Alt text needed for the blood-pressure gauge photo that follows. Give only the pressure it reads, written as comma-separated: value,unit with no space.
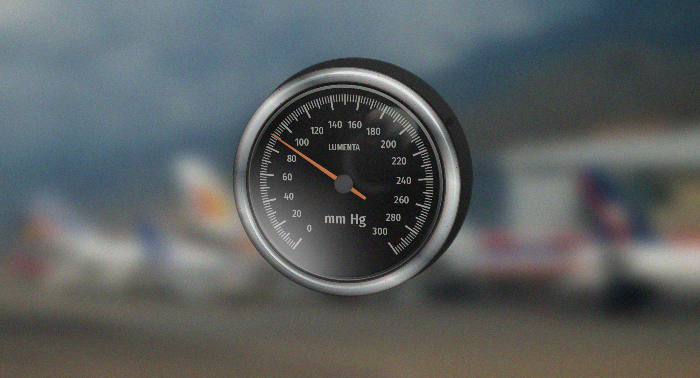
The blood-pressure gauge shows 90,mmHg
